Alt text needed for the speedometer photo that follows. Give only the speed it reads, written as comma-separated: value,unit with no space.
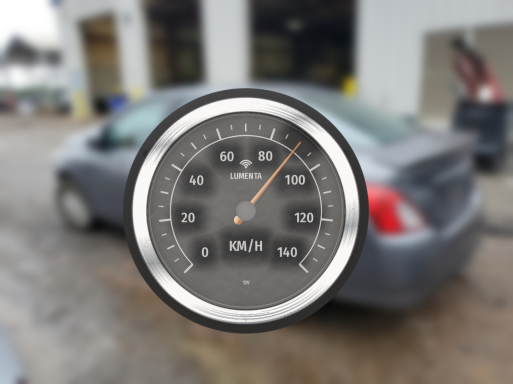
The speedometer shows 90,km/h
